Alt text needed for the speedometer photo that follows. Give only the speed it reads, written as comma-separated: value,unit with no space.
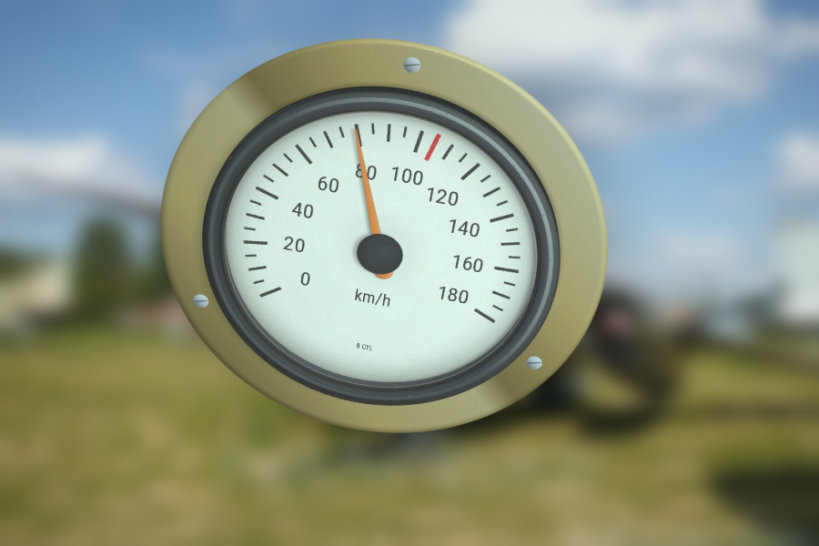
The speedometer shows 80,km/h
